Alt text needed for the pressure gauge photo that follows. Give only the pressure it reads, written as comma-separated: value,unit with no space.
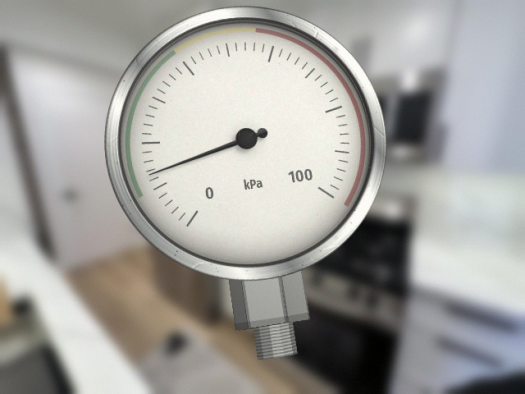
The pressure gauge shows 13,kPa
